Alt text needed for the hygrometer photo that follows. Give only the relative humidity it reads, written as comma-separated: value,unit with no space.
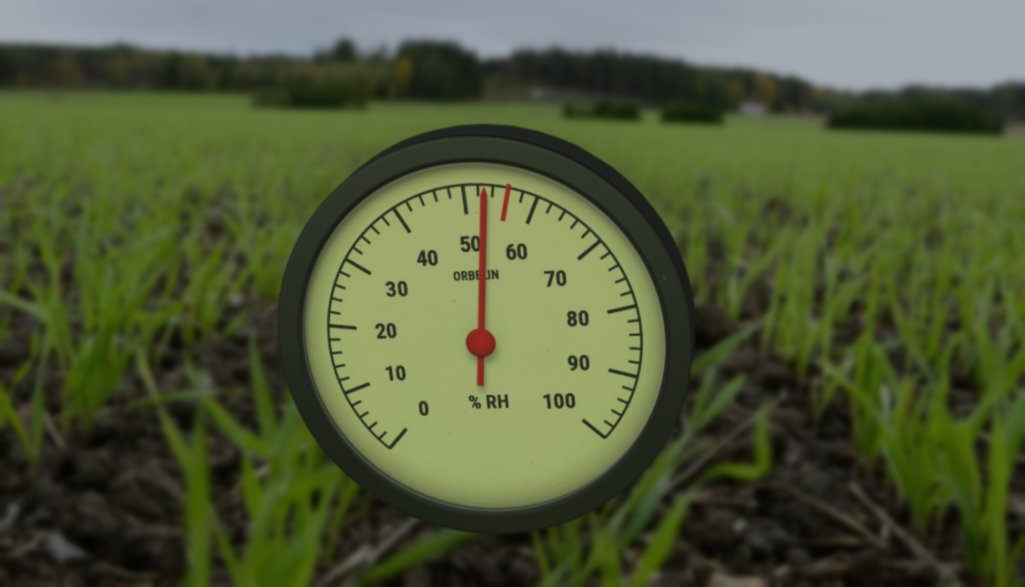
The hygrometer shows 53,%
